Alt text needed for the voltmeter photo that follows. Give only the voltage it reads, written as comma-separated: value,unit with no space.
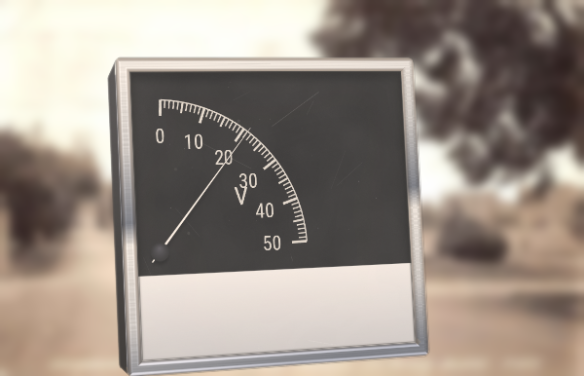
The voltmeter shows 21,V
